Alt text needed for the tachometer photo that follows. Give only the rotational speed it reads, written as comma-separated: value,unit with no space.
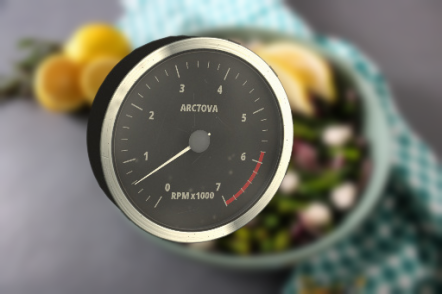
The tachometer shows 600,rpm
